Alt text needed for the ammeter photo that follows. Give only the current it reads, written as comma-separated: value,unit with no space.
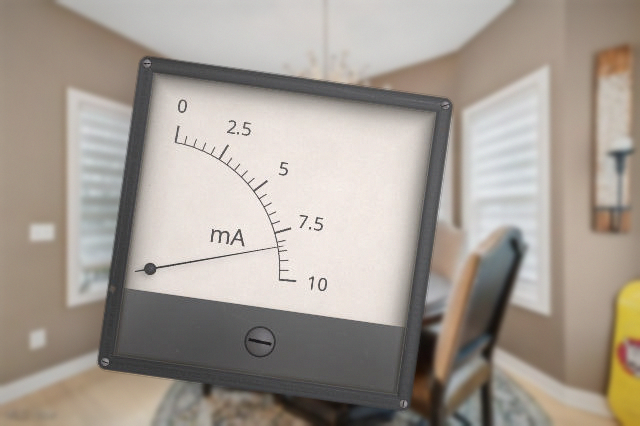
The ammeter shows 8.25,mA
